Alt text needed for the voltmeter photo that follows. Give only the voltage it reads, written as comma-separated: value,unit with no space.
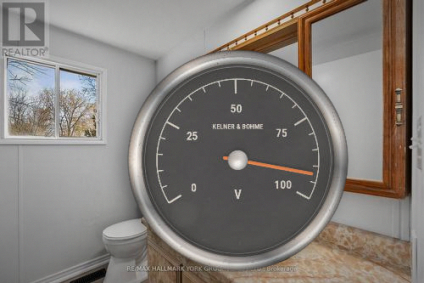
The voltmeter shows 92.5,V
